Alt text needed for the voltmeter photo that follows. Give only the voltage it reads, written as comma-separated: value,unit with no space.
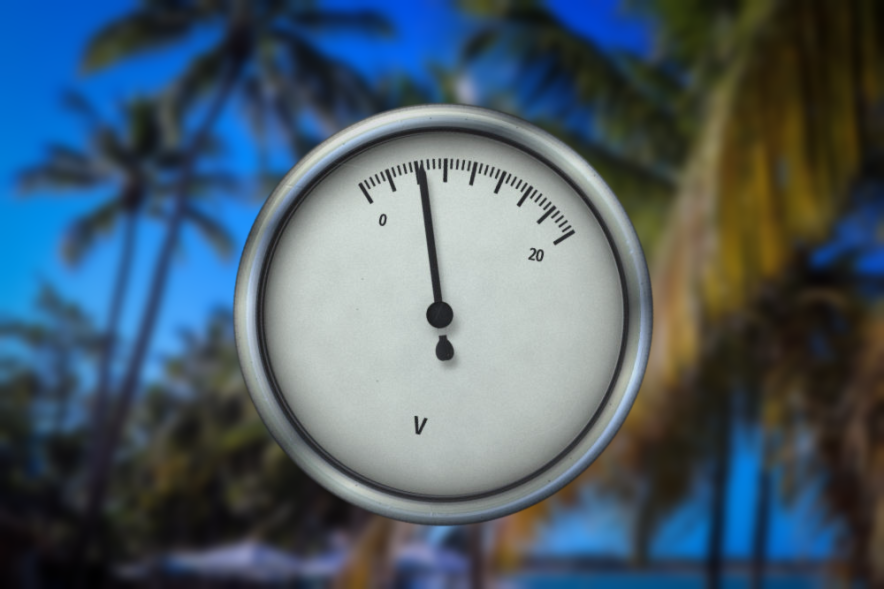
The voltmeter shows 5.5,V
